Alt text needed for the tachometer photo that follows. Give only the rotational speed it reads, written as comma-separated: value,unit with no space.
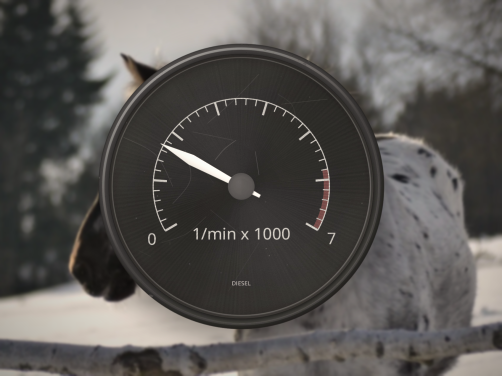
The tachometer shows 1700,rpm
